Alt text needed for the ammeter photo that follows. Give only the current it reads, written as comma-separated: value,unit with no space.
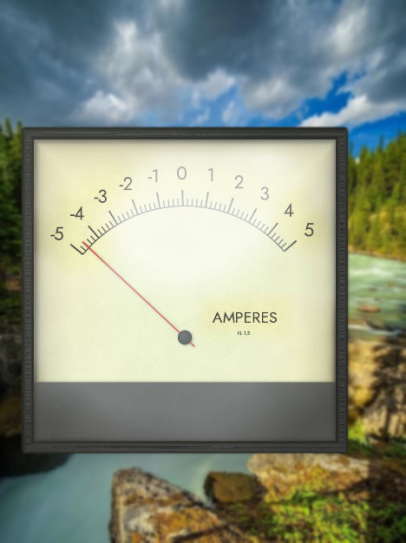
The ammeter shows -4.6,A
